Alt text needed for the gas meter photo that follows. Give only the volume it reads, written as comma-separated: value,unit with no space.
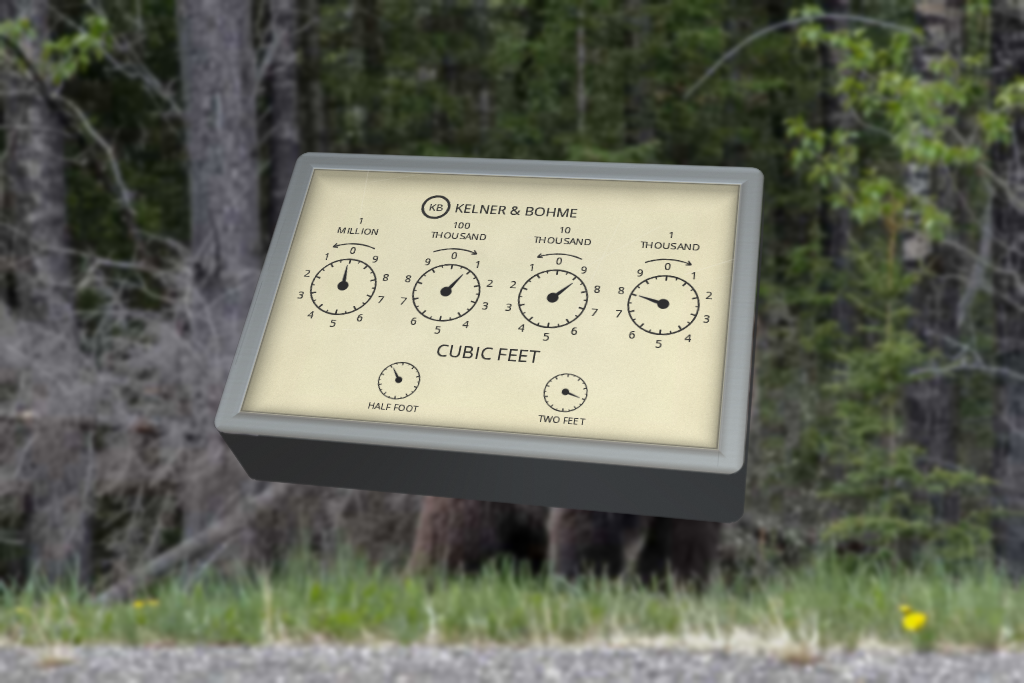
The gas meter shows 8800,ft³
